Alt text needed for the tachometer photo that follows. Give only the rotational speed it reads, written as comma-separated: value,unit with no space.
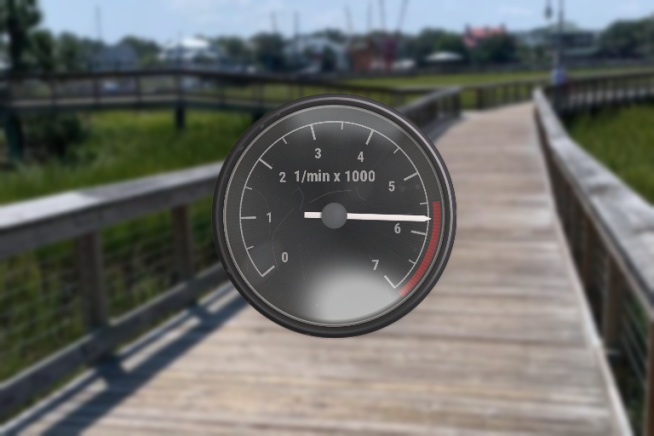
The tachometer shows 5750,rpm
